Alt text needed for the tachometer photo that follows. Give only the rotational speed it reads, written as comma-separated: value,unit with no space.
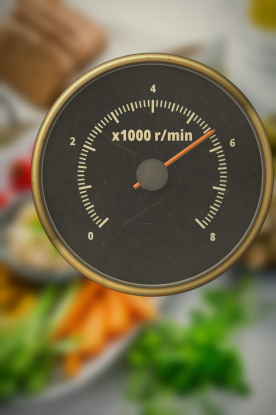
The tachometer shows 5600,rpm
